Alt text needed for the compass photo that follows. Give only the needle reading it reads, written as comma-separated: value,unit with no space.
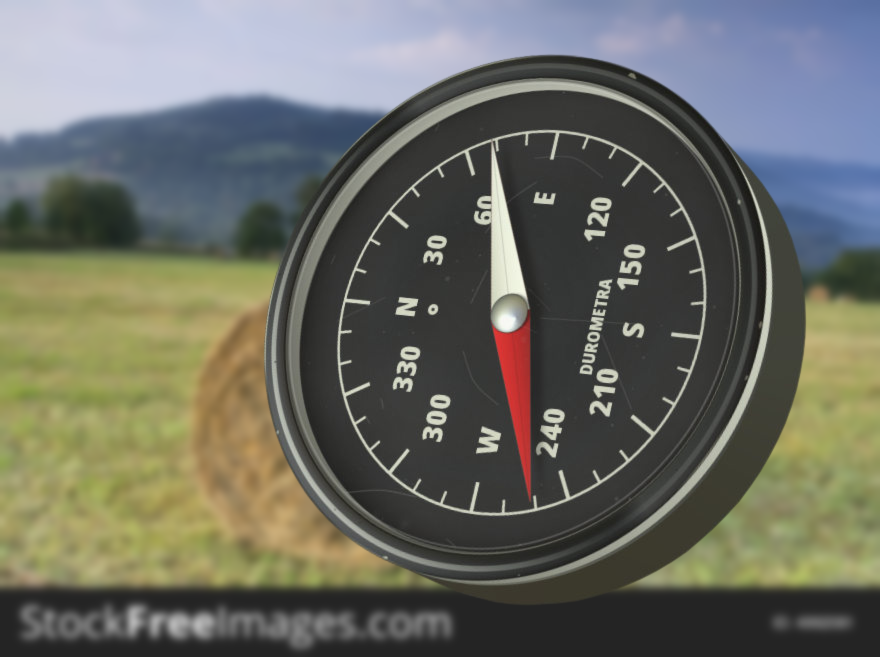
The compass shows 250,°
